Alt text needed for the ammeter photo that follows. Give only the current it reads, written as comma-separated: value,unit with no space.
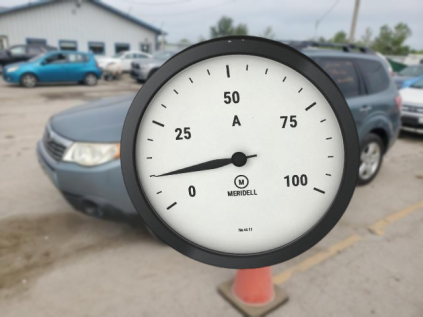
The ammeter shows 10,A
